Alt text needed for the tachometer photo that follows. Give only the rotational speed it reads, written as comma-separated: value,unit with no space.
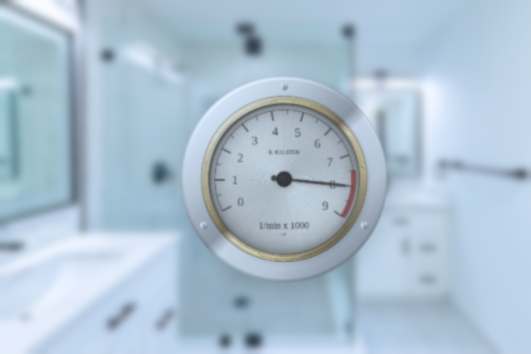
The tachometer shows 8000,rpm
